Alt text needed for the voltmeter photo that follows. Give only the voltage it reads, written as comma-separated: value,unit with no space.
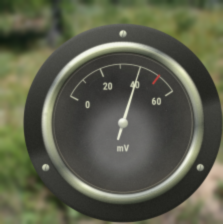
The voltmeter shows 40,mV
